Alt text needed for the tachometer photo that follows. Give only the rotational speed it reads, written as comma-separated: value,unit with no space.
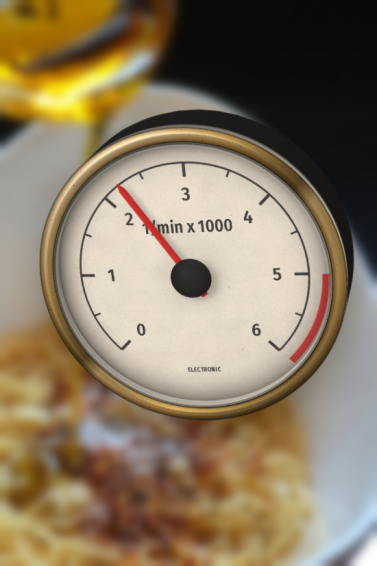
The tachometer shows 2250,rpm
